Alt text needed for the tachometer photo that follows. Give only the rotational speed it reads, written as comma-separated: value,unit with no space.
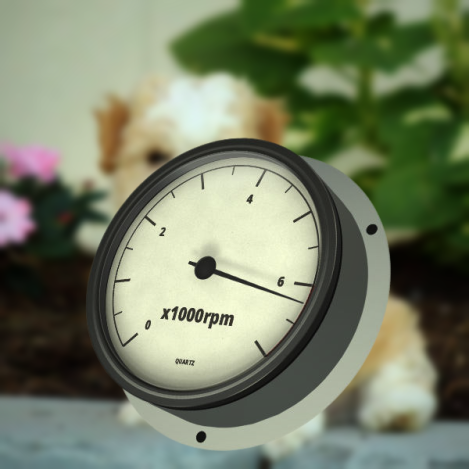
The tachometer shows 6250,rpm
